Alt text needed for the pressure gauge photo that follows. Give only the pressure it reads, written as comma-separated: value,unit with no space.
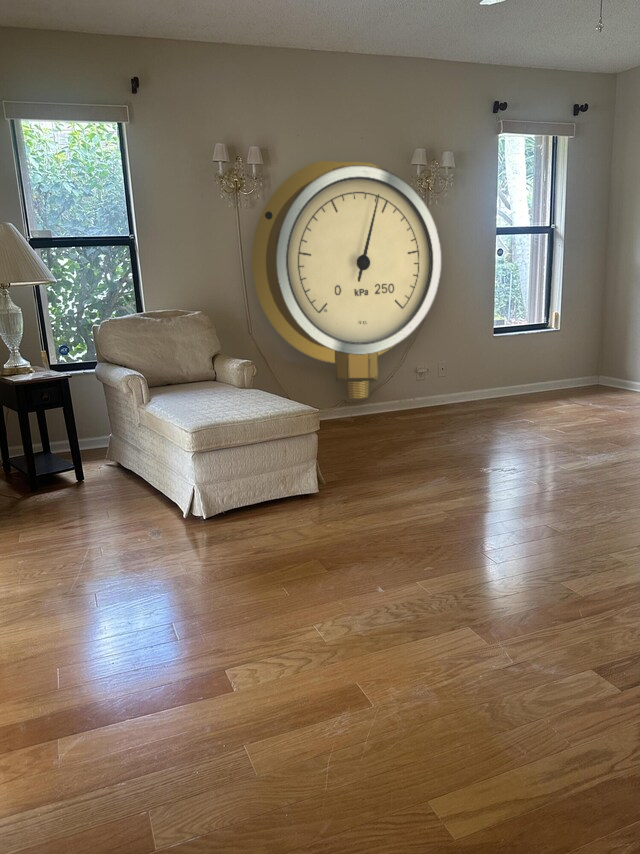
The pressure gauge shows 140,kPa
